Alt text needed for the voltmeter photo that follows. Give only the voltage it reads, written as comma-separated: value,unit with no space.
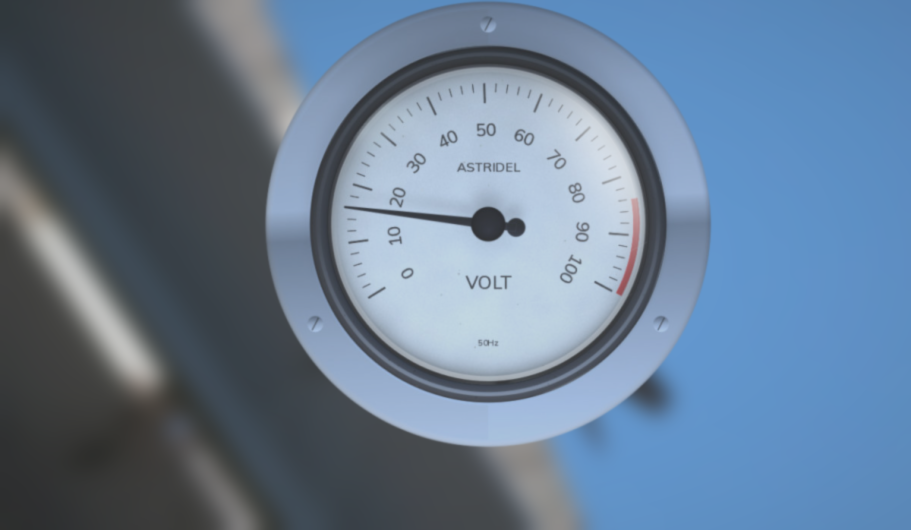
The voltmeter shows 16,V
